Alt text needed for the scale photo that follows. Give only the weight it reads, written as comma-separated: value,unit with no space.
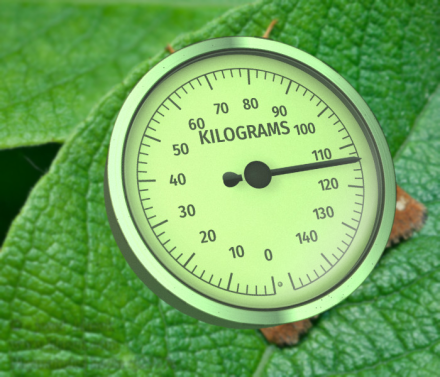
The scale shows 114,kg
